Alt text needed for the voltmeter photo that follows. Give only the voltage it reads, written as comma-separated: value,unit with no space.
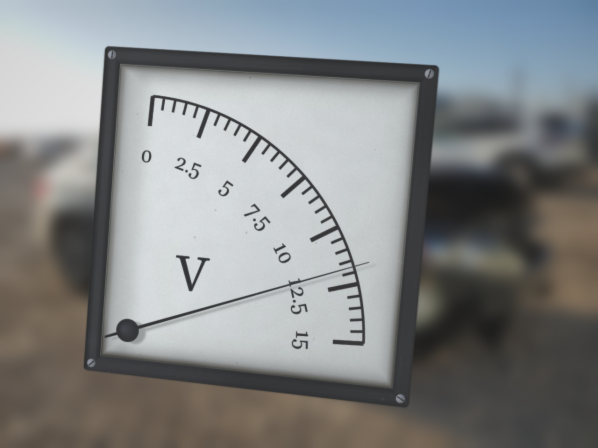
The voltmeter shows 11.75,V
